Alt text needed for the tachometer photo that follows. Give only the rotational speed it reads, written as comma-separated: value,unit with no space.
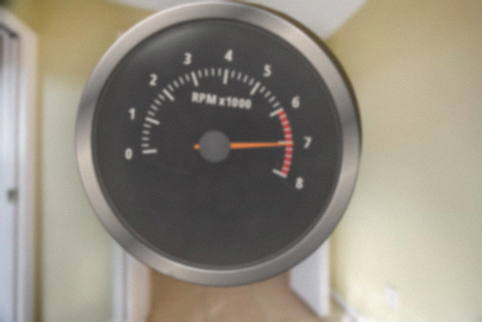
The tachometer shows 7000,rpm
